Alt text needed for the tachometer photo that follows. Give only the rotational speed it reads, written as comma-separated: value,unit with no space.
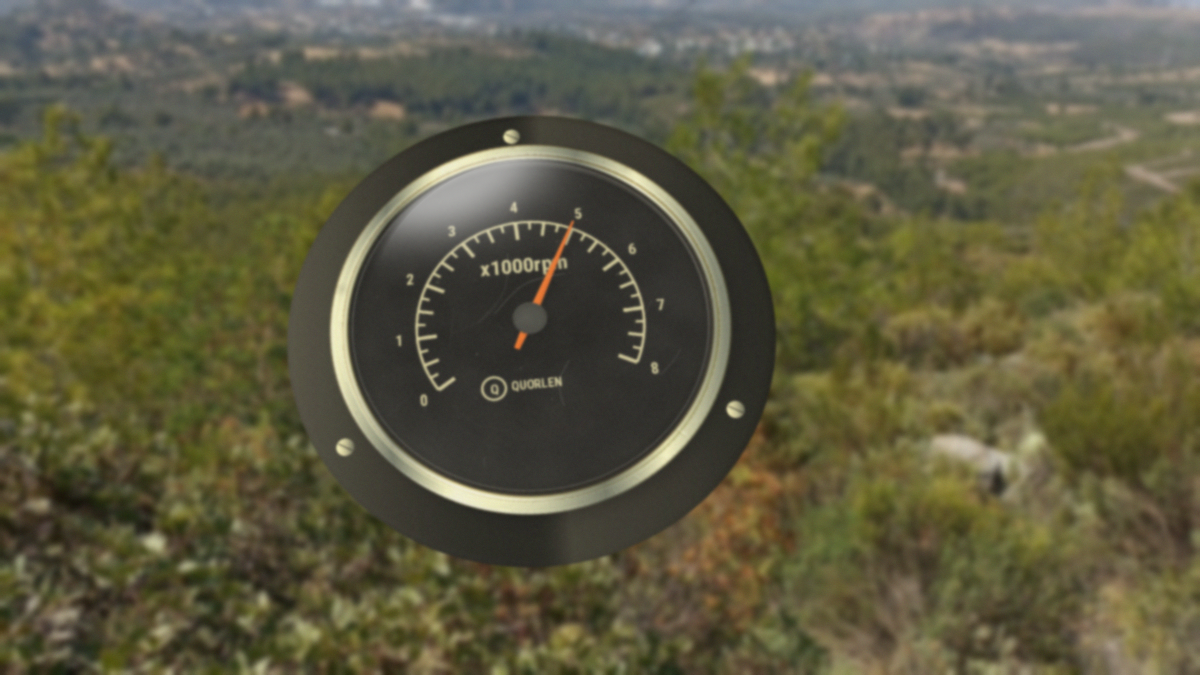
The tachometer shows 5000,rpm
